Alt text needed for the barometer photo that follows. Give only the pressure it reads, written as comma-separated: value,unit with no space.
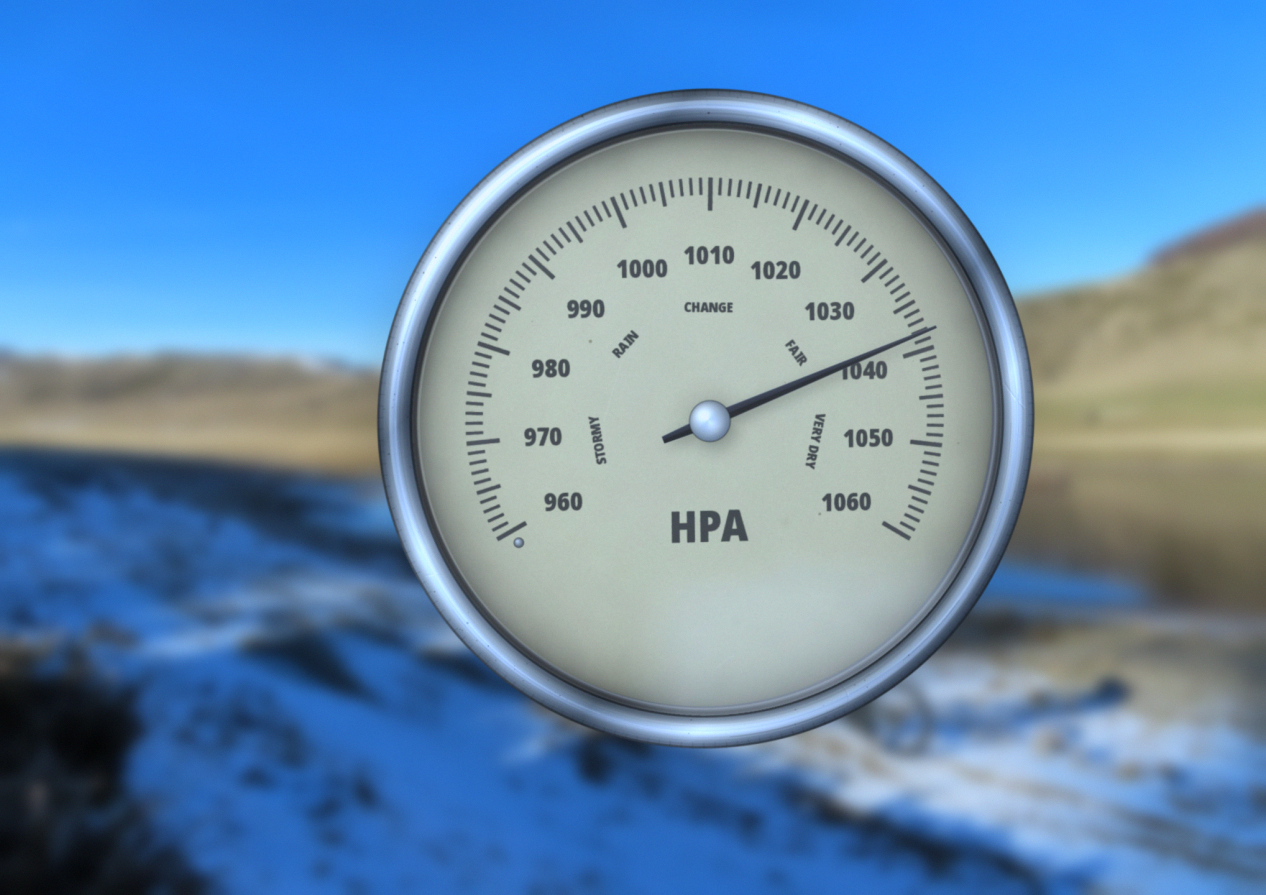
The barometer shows 1038,hPa
